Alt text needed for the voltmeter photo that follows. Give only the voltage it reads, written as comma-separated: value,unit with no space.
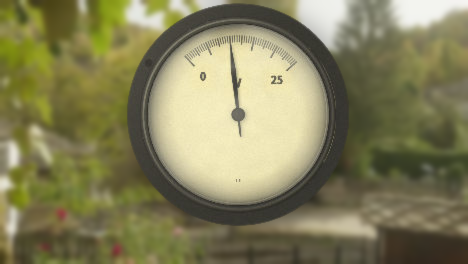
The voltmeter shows 10,V
